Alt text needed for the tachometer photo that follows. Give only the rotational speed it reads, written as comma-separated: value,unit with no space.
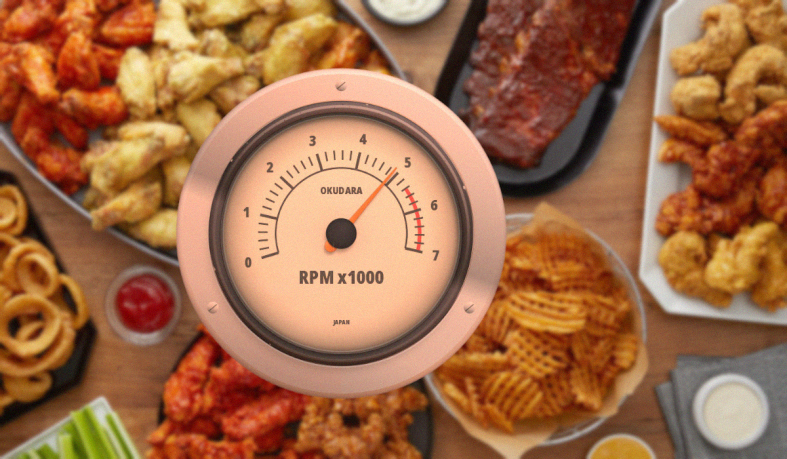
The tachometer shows 4900,rpm
